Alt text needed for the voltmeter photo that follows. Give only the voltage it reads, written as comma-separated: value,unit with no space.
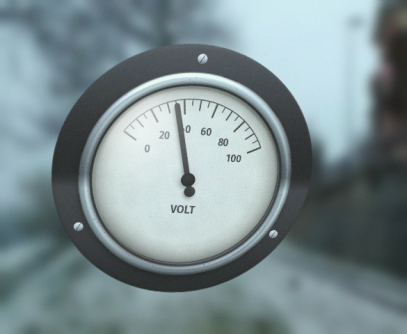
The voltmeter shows 35,V
